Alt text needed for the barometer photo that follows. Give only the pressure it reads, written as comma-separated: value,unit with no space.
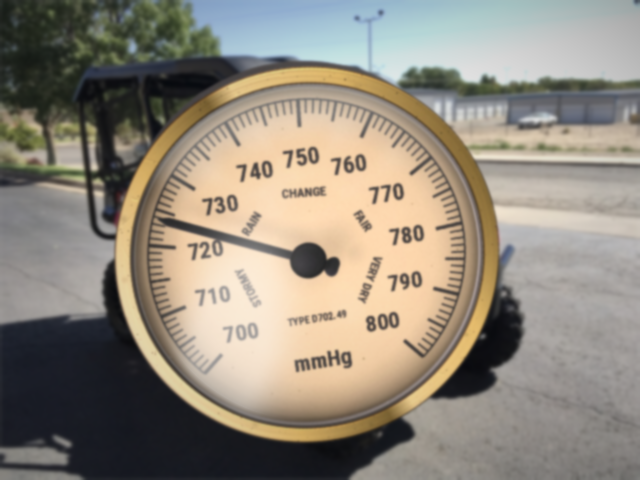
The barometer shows 724,mmHg
